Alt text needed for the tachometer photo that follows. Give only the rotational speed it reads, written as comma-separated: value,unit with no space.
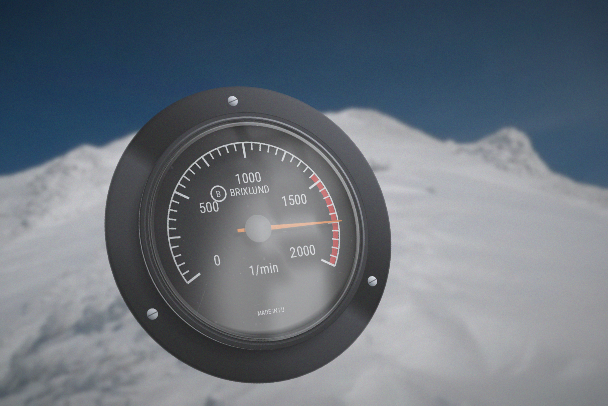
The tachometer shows 1750,rpm
